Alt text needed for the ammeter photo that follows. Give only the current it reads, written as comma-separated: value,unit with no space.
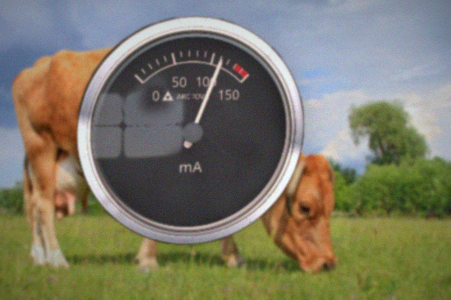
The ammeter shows 110,mA
